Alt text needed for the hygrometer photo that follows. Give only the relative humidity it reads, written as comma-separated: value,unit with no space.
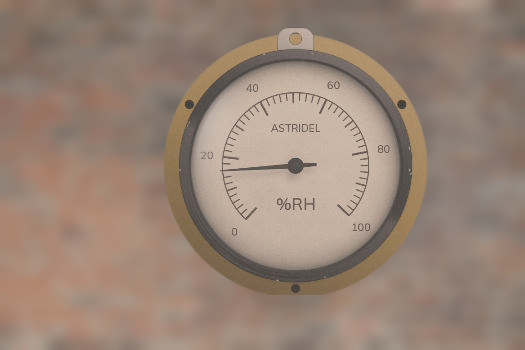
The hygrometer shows 16,%
